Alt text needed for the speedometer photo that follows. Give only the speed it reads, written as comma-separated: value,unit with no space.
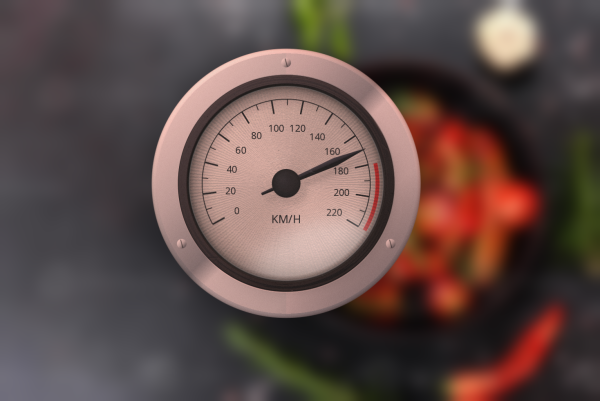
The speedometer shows 170,km/h
